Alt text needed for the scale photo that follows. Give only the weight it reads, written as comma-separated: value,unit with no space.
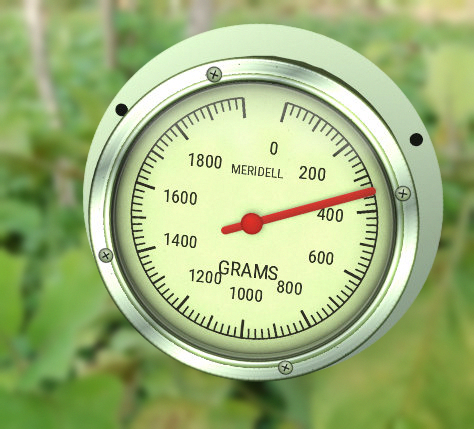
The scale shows 340,g
